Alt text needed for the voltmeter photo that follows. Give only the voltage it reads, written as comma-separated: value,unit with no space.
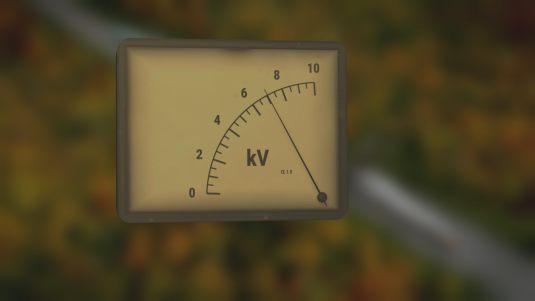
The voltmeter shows 7,kV
